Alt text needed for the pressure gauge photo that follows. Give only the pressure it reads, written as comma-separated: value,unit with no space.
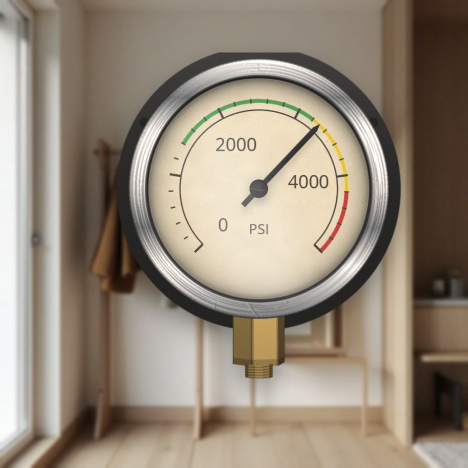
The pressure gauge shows 3300,psi
